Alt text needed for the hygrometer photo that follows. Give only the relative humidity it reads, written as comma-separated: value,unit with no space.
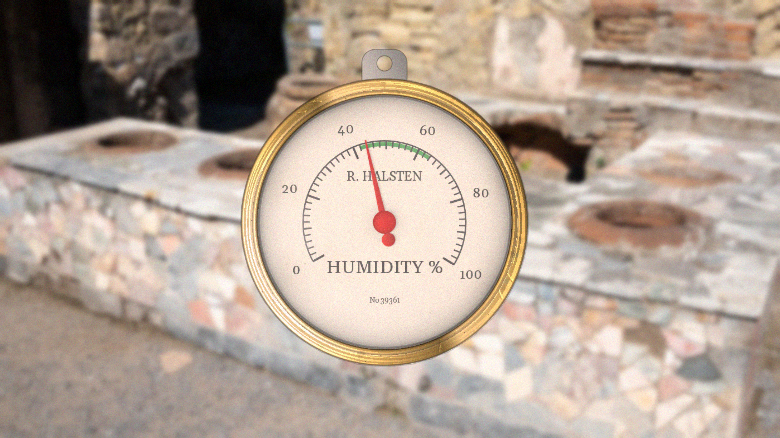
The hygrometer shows 44,%
